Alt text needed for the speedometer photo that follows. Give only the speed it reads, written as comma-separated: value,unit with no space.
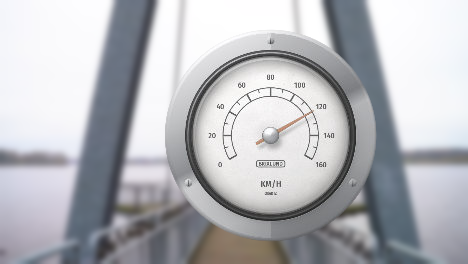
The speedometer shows 120,km/h
